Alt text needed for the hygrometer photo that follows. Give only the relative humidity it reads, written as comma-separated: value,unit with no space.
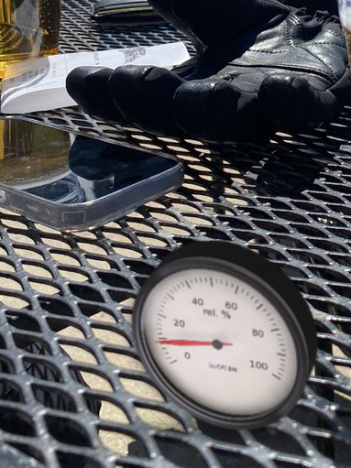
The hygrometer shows 10,%
